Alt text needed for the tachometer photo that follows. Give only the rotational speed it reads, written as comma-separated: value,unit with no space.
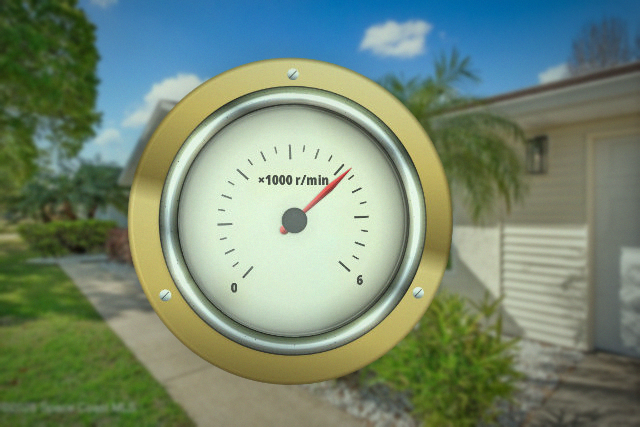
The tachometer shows 4125,rpm
